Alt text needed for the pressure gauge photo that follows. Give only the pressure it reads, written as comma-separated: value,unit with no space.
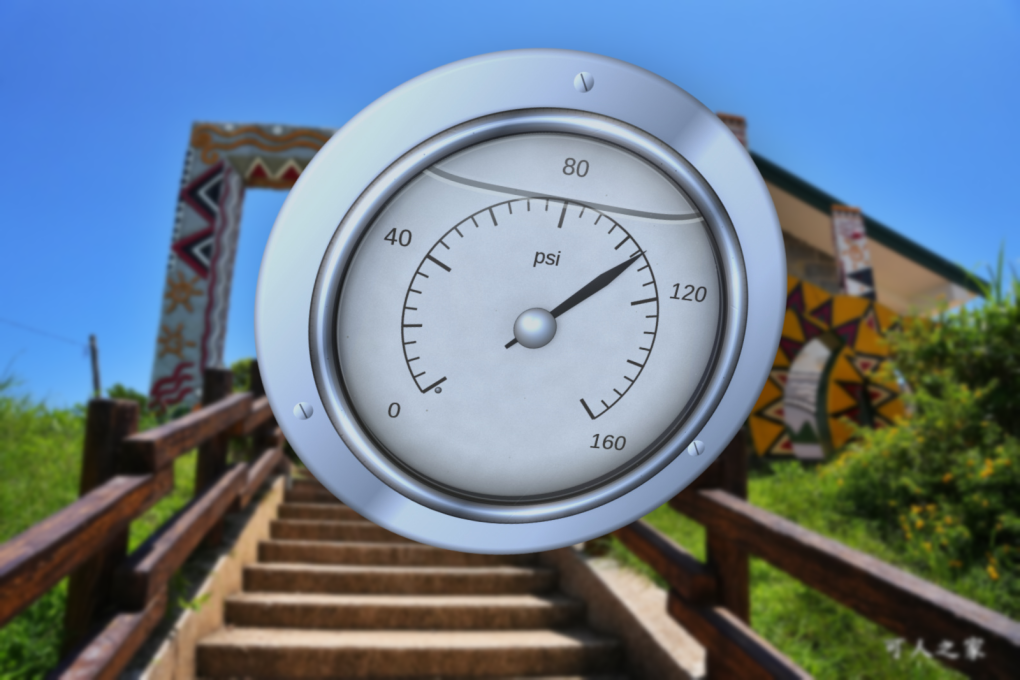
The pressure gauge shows 105,psi
